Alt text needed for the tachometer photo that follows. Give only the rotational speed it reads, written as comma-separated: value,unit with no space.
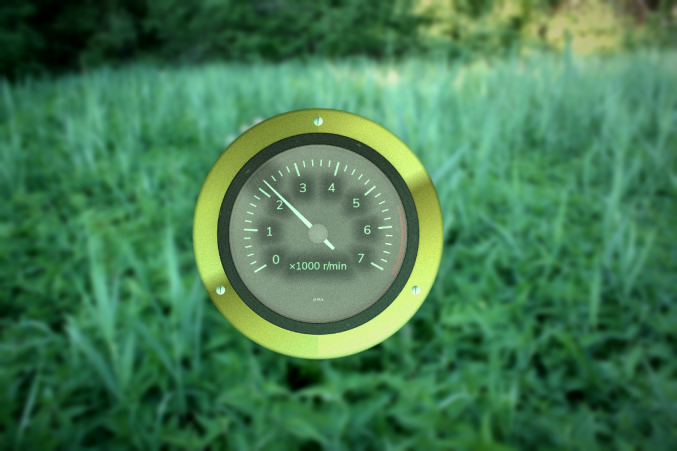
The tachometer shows 2200,rpm
